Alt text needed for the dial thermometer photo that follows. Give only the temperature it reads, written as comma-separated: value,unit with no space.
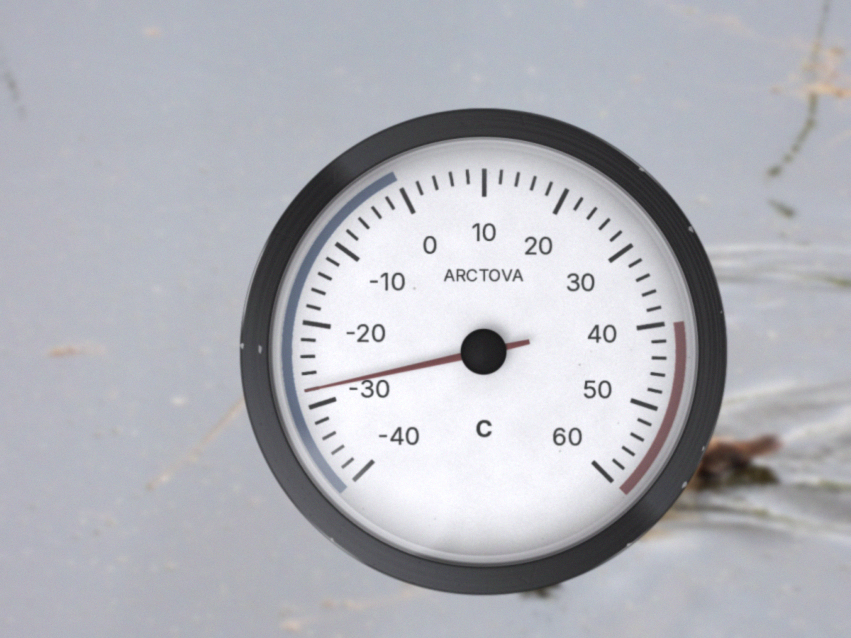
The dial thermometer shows -28,°C
